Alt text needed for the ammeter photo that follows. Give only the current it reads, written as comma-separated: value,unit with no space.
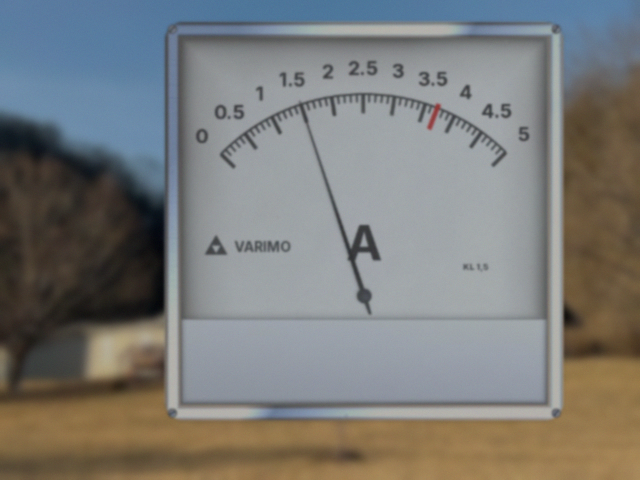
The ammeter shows 1.5,A
